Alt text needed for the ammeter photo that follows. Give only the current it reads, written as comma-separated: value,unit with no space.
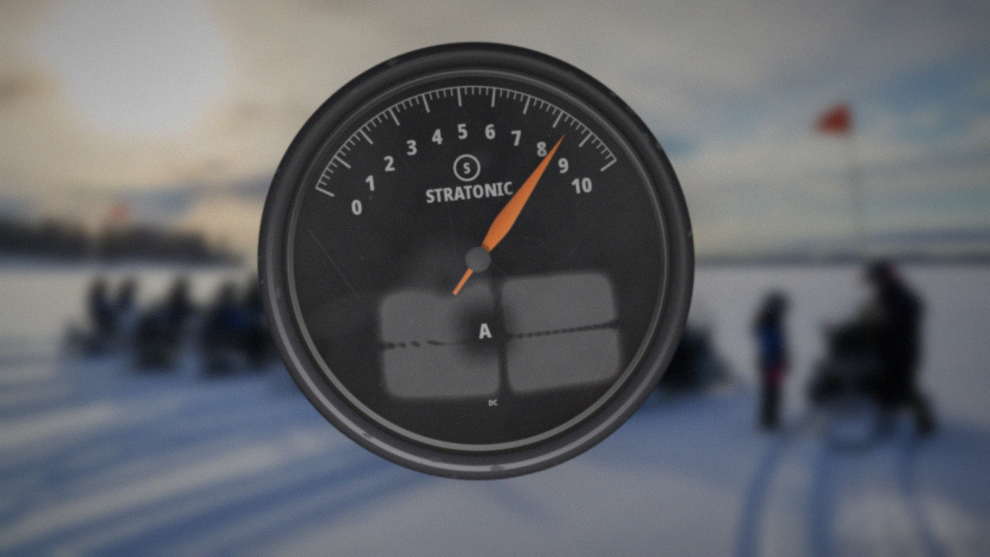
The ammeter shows 8.4,A
